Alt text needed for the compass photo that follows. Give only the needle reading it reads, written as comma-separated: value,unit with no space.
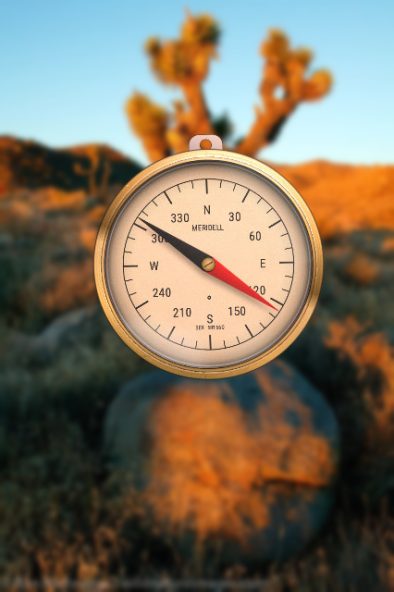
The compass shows 125,°
